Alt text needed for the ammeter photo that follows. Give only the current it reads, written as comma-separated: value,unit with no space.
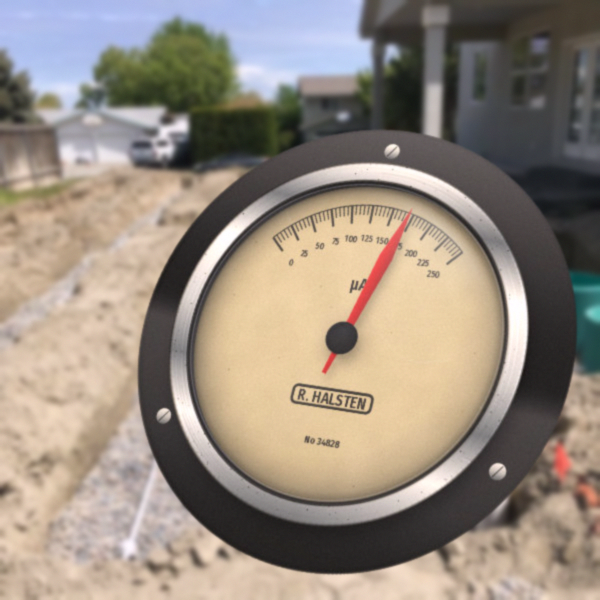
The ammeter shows 175,µA
